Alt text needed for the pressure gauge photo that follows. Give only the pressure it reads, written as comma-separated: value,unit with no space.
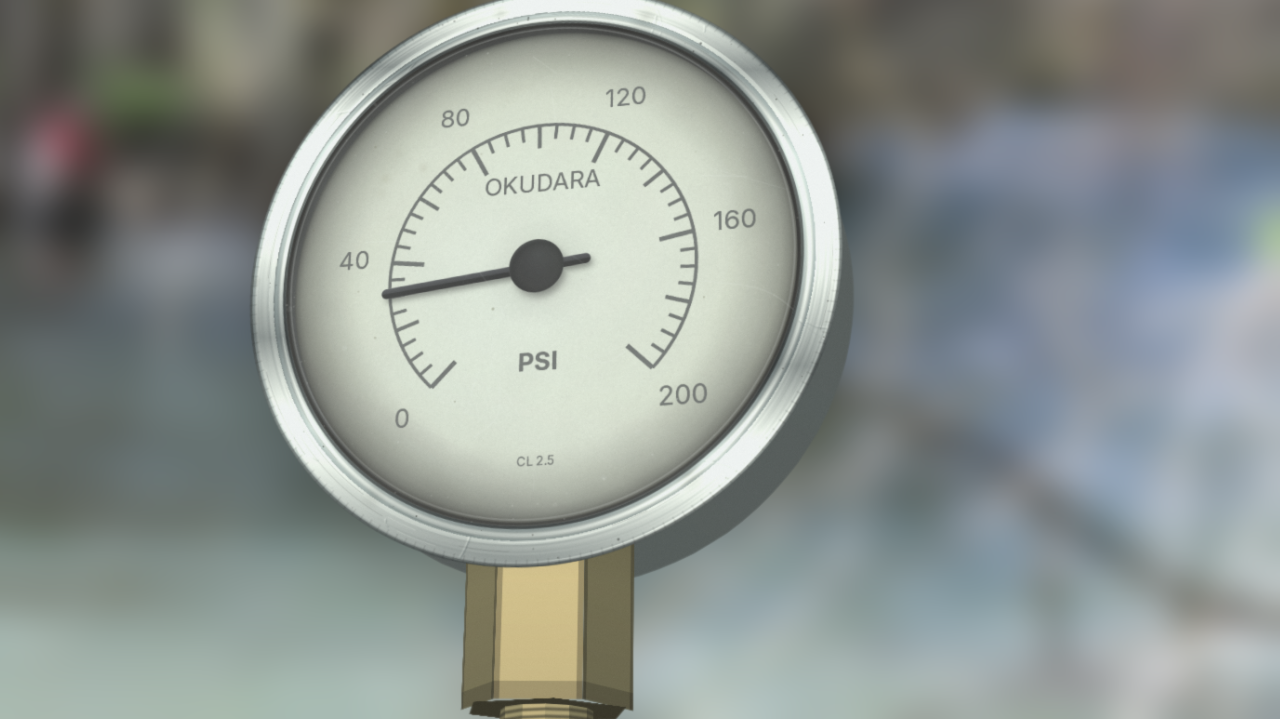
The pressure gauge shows 30,psi
